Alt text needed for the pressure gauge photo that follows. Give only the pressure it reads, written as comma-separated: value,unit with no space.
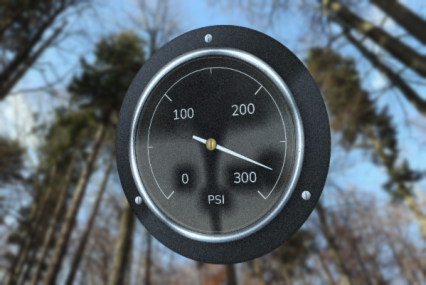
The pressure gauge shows 275,psi
